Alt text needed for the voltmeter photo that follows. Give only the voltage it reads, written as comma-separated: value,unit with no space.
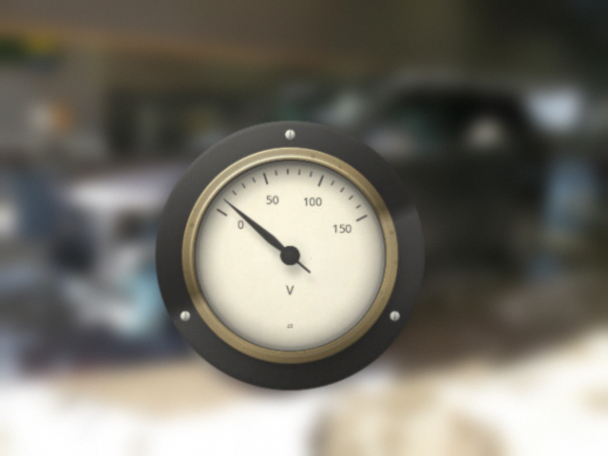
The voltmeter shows 10,V
